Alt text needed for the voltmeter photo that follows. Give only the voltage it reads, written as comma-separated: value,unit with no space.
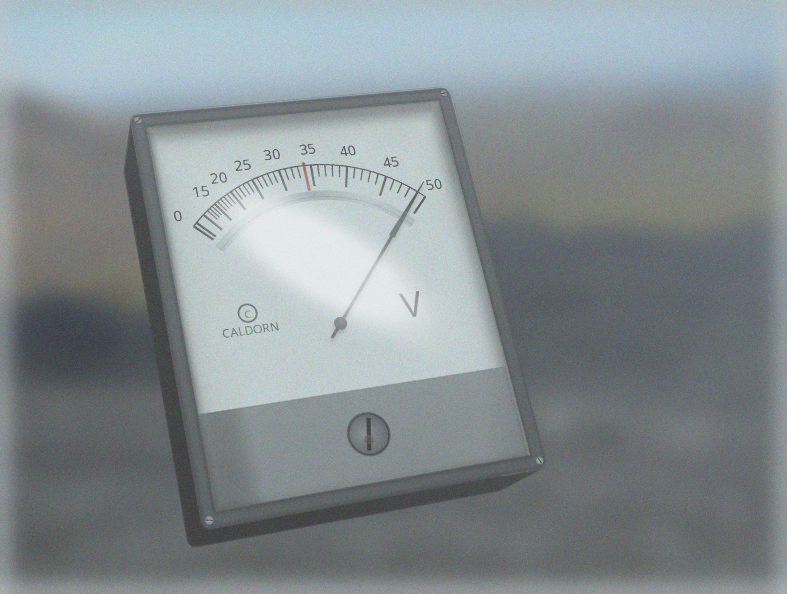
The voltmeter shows 49,V
